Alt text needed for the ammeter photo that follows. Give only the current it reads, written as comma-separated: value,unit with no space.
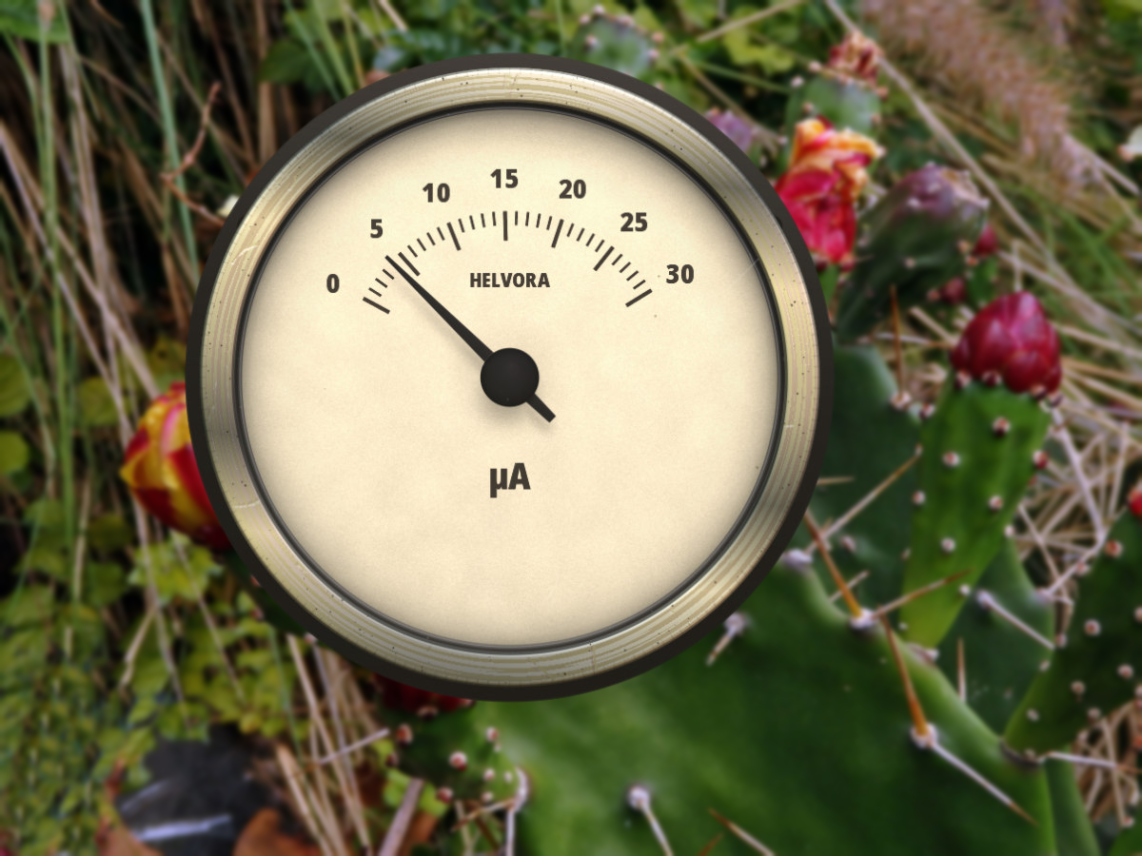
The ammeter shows 4,µA
